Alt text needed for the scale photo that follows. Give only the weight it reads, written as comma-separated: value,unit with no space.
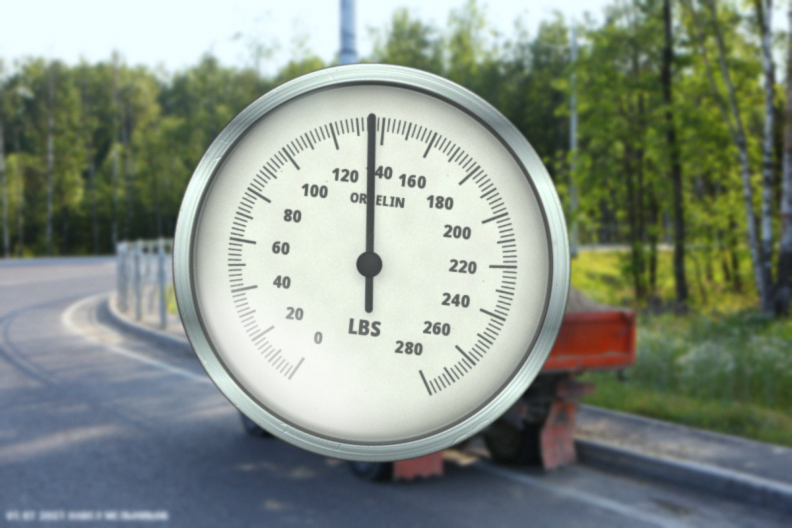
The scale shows 136,lb
